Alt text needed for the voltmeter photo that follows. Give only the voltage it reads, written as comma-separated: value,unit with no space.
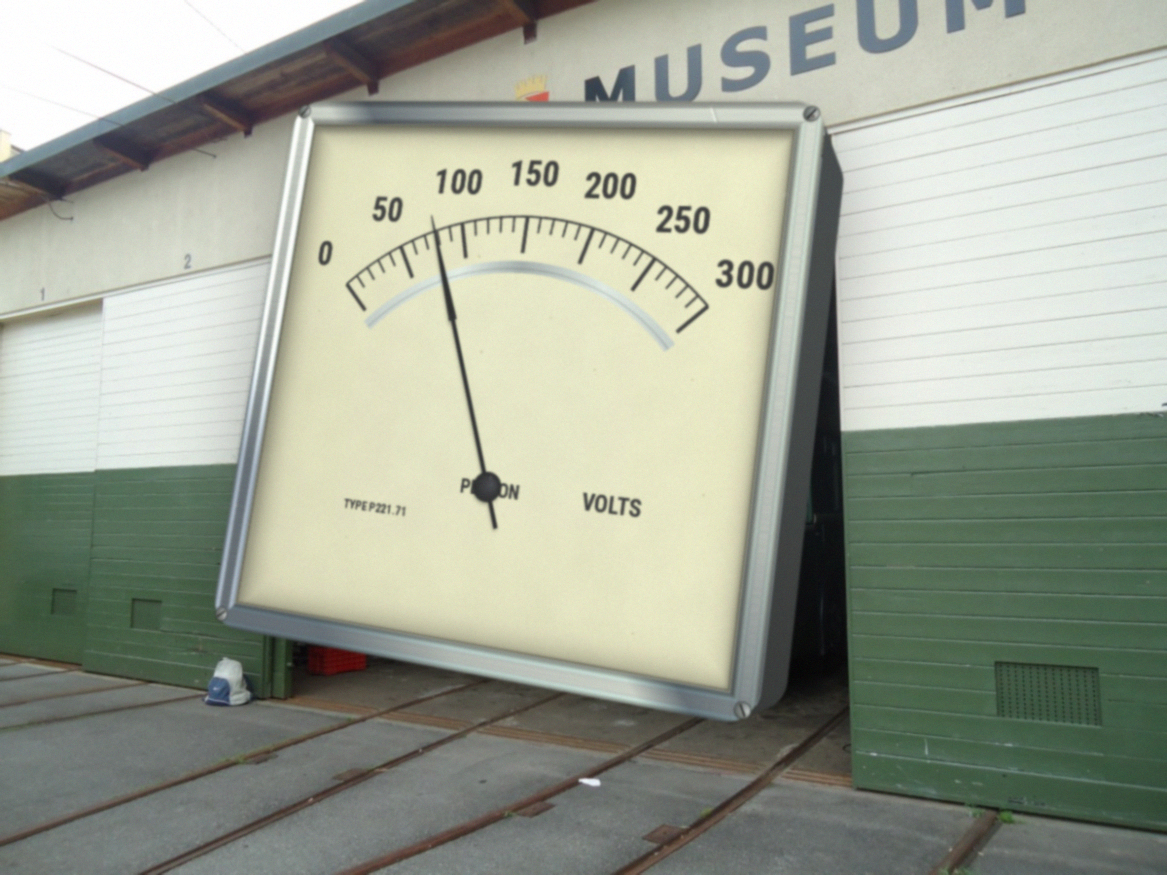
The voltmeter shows 80,V
